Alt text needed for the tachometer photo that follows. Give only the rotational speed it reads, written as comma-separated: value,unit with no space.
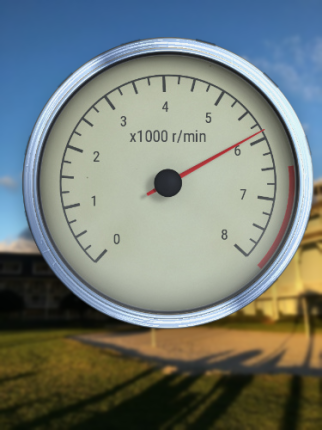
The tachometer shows 5875,rpm
